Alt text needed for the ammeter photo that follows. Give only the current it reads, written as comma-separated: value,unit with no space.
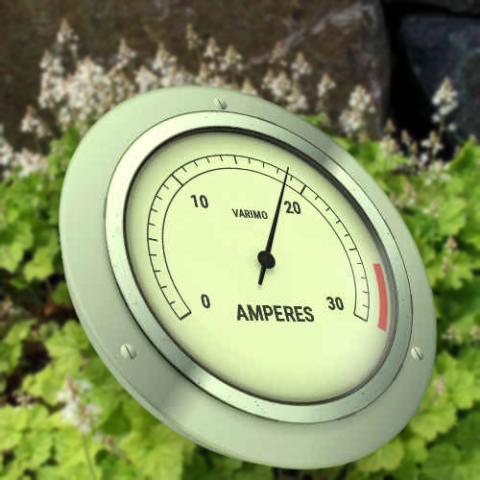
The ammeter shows 18.5,A
